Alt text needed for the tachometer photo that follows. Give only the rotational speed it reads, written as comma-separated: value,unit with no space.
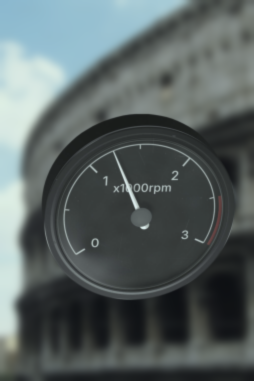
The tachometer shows 1250,rpm
